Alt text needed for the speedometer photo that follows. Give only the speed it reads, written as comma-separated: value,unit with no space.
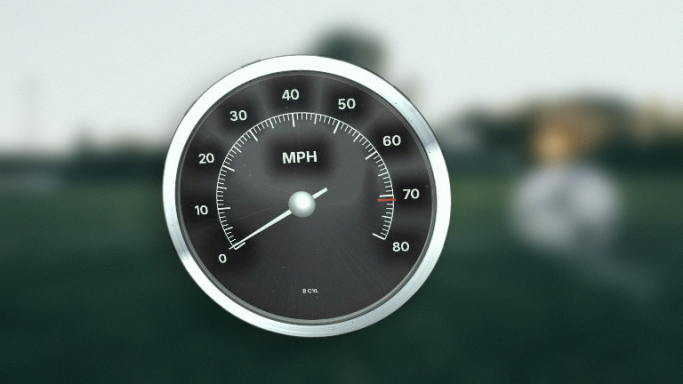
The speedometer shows 1,mph
